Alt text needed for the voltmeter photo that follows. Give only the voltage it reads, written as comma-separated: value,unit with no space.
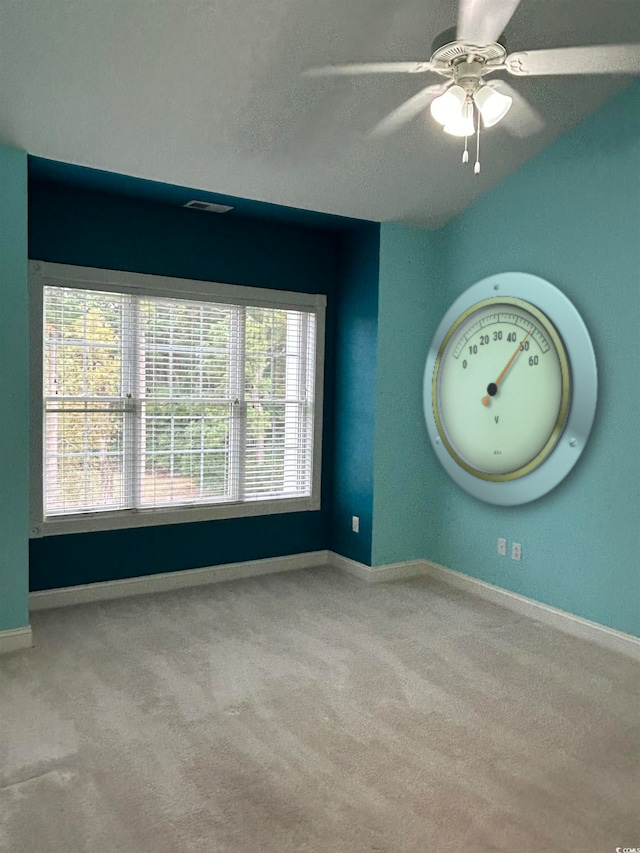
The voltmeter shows 50,V
